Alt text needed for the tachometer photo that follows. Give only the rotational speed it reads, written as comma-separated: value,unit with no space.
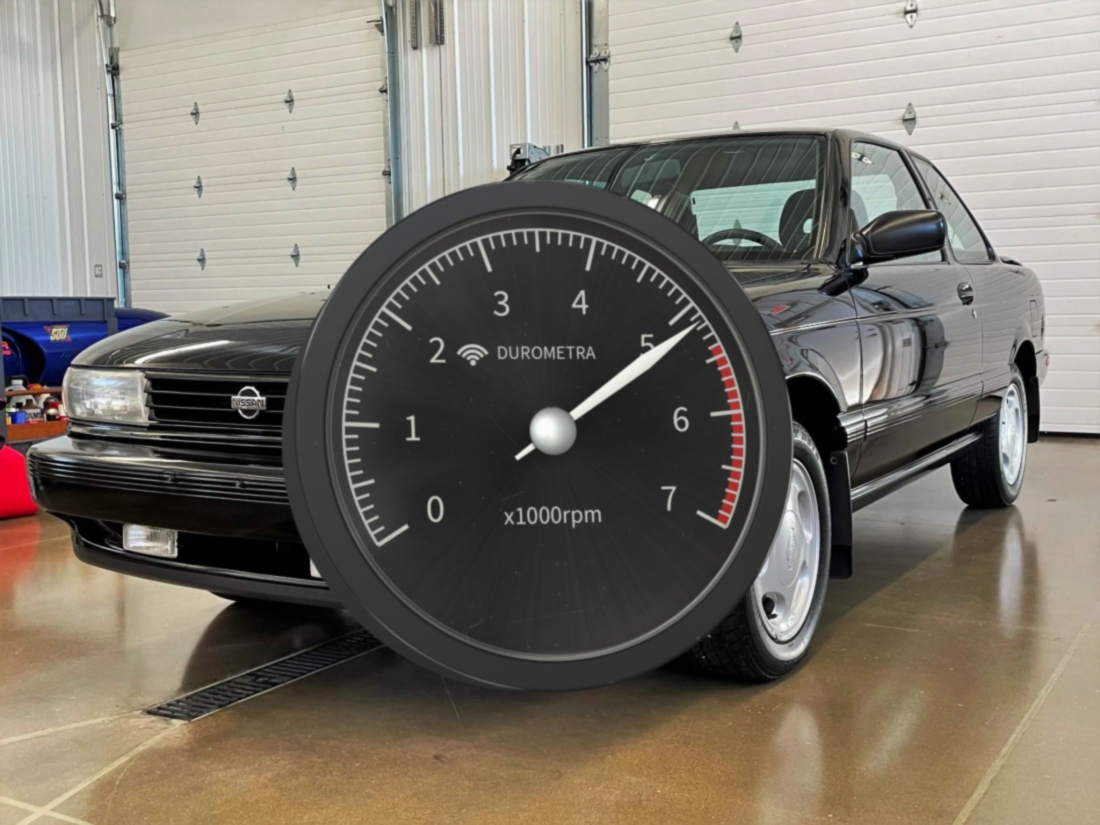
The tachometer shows 5150,rpm
